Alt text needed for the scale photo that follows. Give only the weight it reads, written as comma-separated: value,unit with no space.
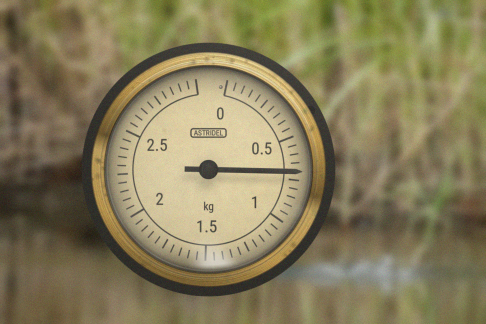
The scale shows 0.7,kg
